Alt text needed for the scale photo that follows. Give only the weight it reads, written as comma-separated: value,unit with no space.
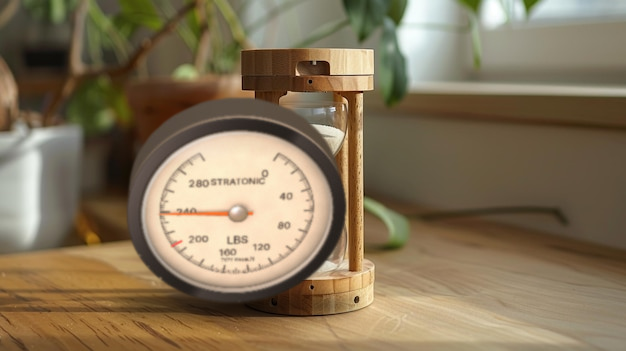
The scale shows 240,lb
